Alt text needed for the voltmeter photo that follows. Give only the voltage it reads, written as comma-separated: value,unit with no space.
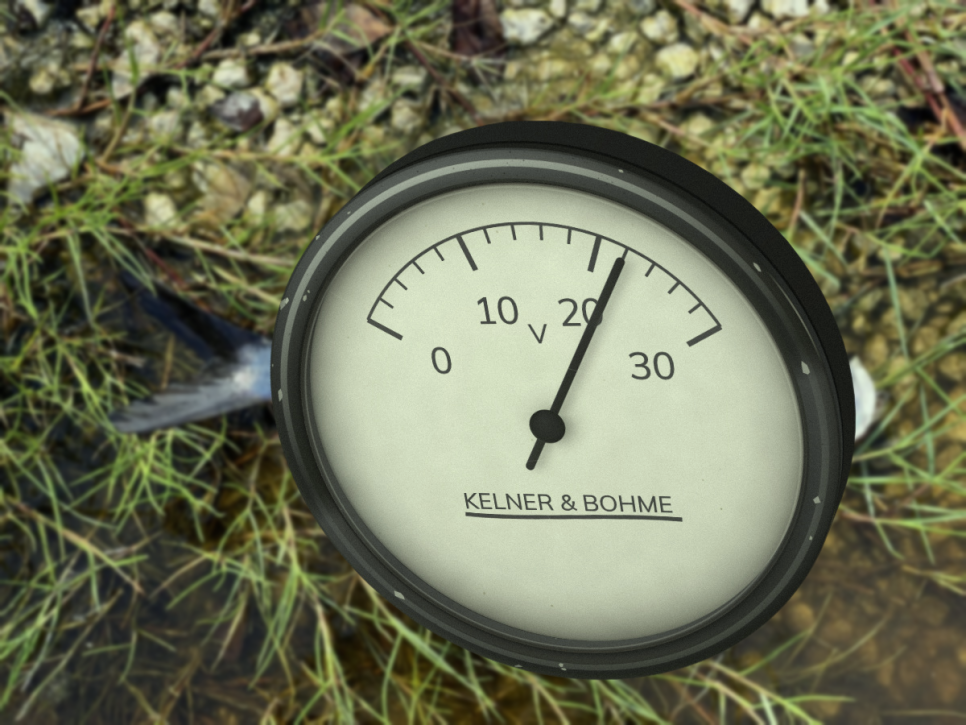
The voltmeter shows 22,V
